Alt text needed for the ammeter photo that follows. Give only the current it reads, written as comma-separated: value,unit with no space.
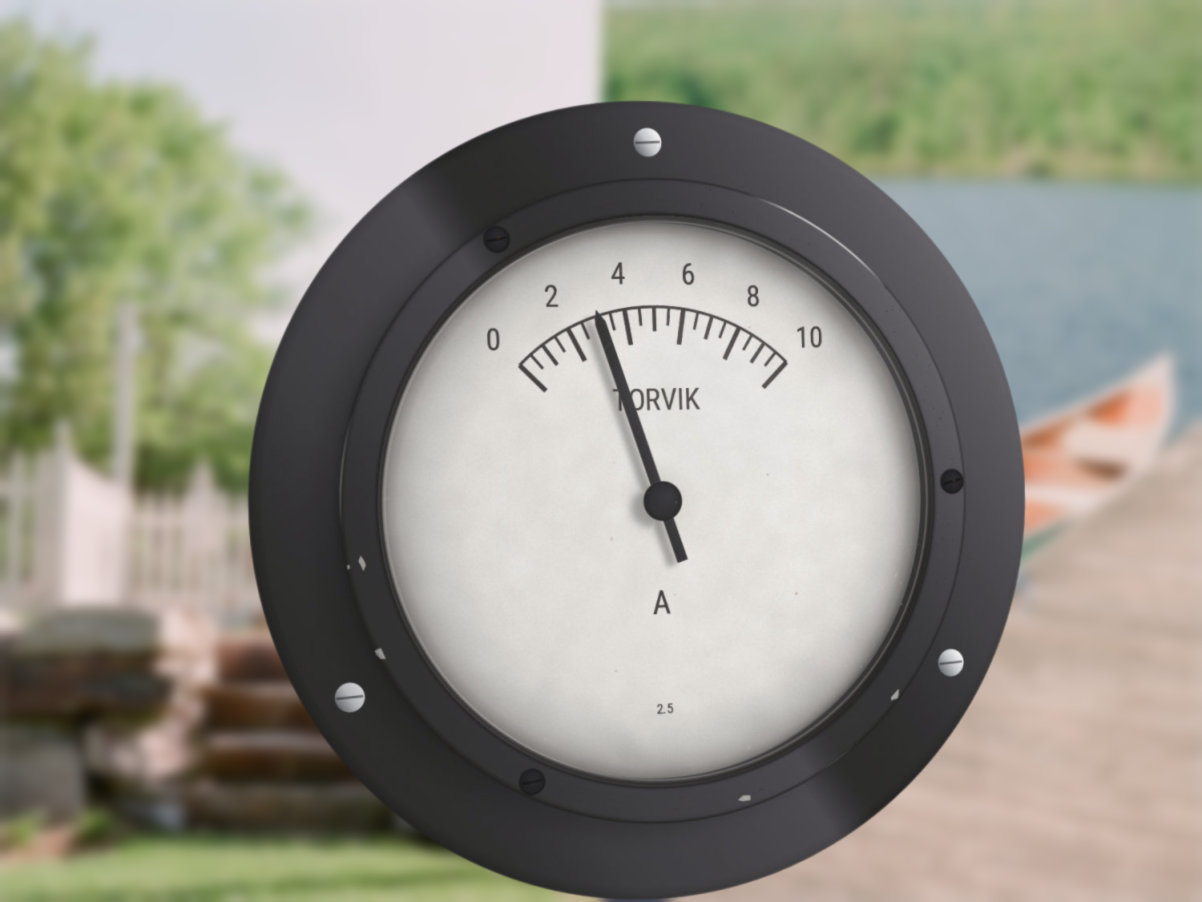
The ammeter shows 3,A
